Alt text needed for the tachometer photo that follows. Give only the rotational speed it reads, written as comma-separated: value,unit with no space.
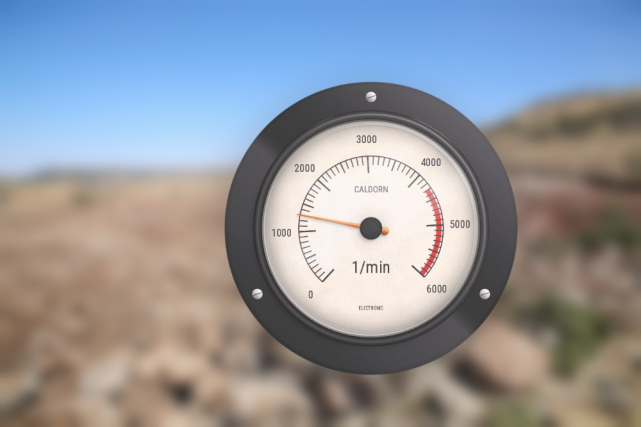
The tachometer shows 1300,rpm
